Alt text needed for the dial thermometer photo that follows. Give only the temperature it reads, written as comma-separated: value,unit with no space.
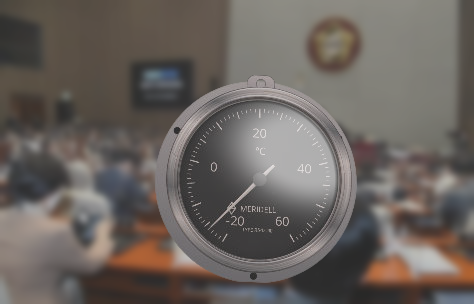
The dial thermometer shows -16,°C
